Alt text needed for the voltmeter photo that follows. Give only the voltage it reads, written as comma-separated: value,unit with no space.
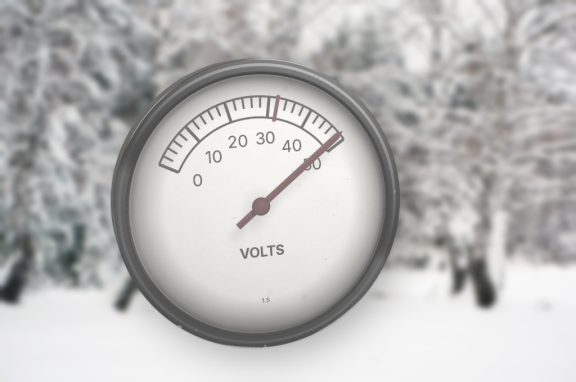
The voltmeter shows 48,V
